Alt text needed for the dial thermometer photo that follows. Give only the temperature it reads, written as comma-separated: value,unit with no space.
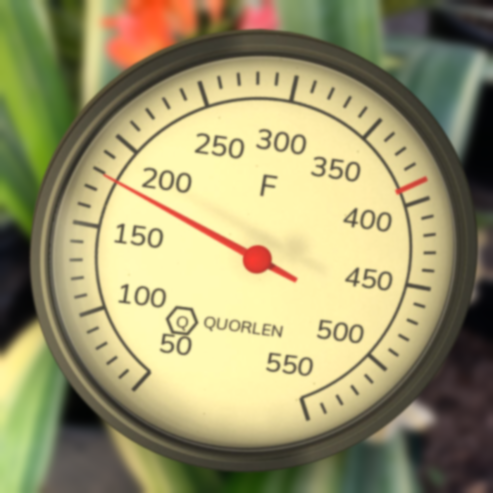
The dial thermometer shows 180,°F
